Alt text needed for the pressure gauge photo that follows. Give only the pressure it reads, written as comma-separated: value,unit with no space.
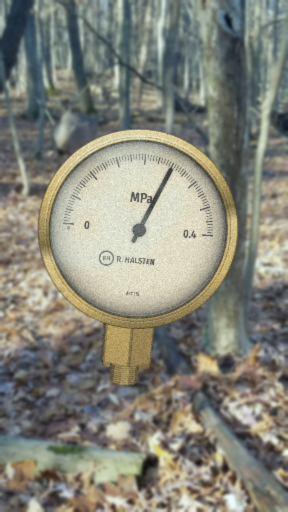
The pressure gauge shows 0.25,MPa
